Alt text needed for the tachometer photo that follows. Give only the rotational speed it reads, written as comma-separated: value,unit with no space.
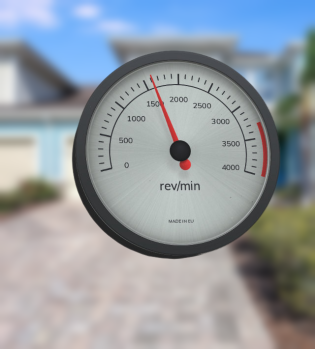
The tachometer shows 1600,rpm
